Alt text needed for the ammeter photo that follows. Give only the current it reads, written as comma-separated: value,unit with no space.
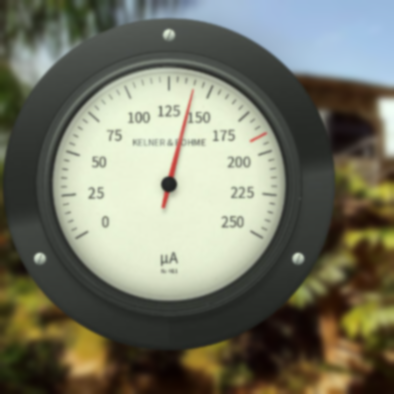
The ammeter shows 140,µA
